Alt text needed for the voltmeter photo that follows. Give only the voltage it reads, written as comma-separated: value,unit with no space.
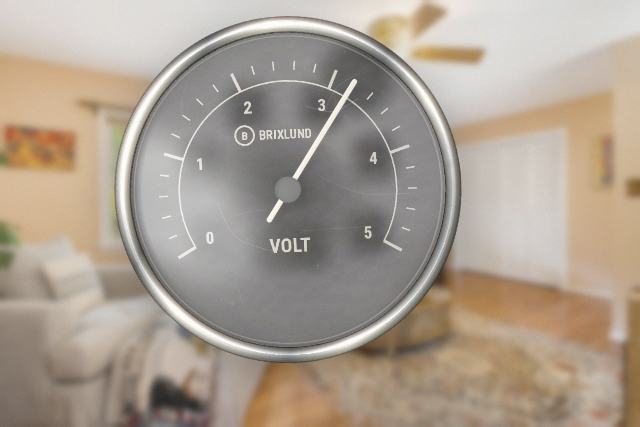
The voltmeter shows 3.2,V
